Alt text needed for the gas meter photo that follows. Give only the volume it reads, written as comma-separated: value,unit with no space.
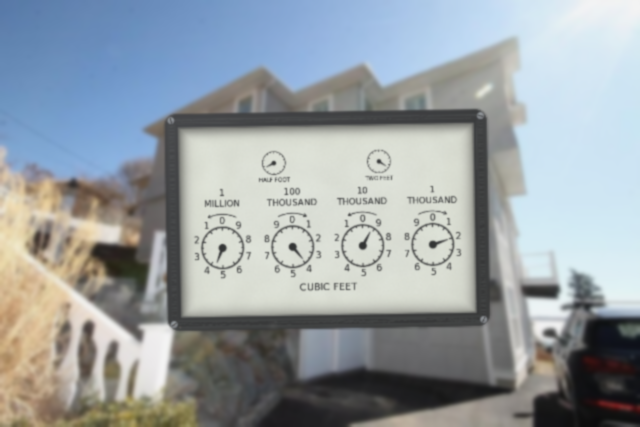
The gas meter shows 439200,ft³
